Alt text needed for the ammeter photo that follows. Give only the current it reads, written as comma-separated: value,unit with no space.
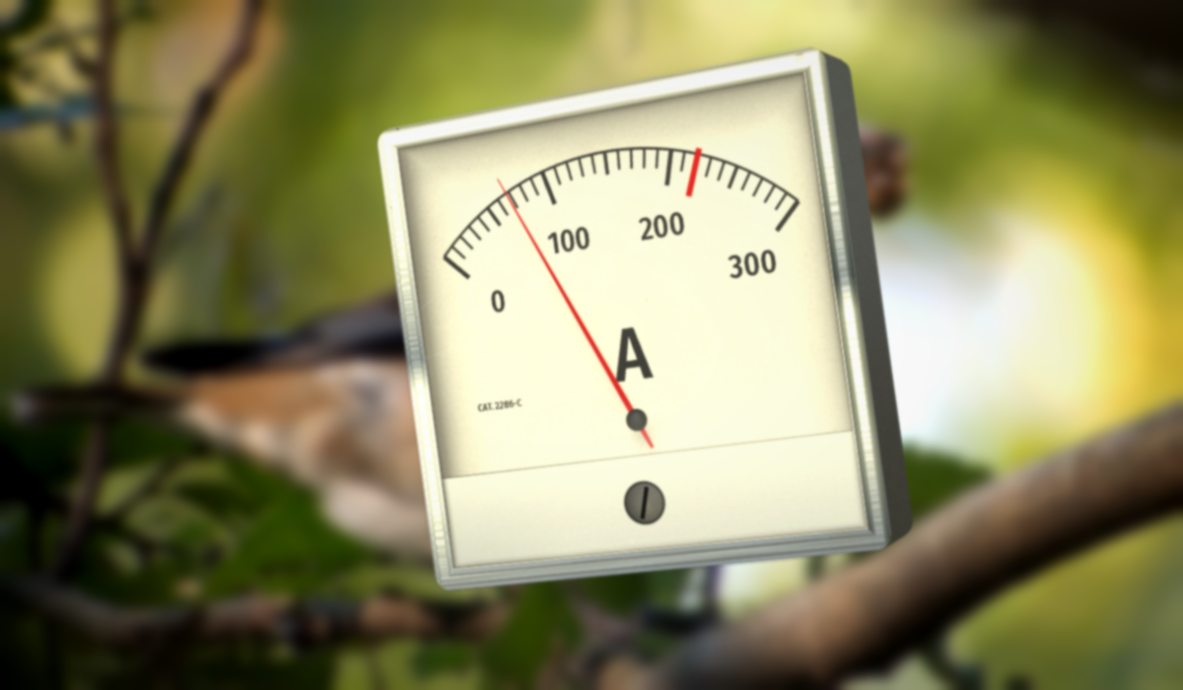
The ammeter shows 70,A
